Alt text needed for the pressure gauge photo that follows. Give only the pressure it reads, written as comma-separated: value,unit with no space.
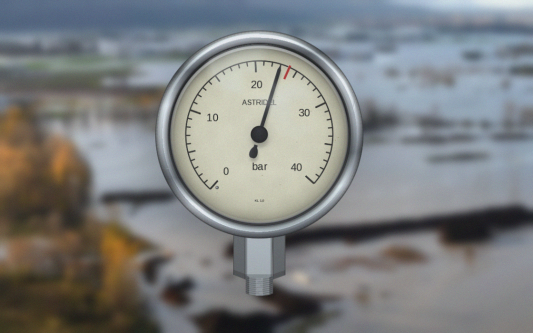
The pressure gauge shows 23,bar
